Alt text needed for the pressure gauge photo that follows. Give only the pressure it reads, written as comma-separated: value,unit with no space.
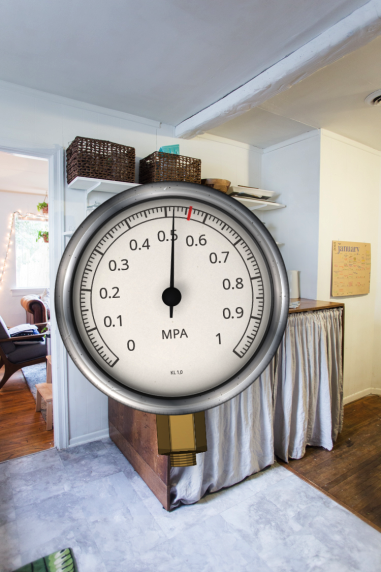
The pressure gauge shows 0.52,MPa
